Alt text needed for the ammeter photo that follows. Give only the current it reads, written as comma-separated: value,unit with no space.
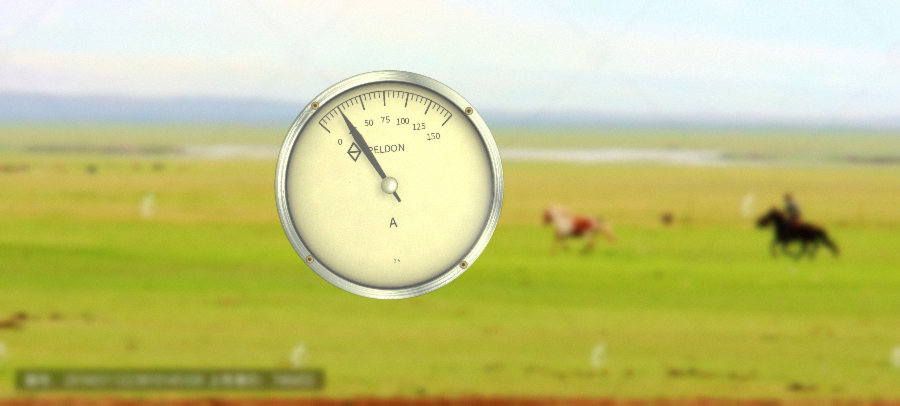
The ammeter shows 25,A
